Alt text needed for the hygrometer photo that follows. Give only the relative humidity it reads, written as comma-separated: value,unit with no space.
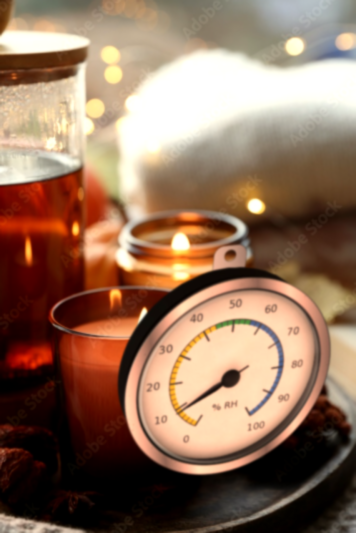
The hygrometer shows 10,%
